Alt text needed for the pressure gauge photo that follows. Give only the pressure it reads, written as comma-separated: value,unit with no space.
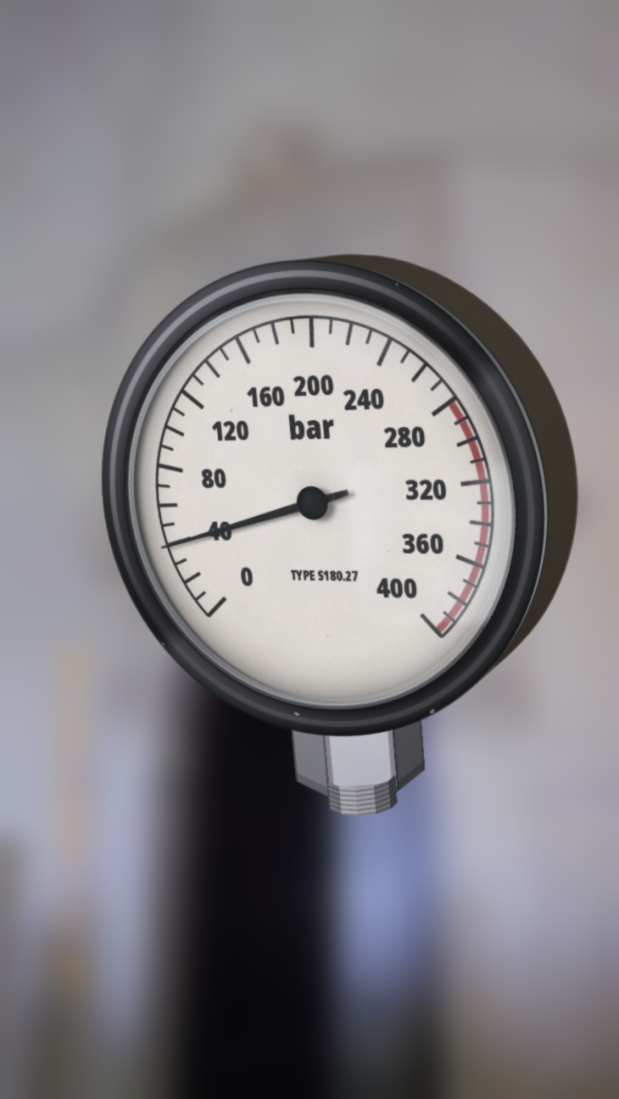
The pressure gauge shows 40,bar
